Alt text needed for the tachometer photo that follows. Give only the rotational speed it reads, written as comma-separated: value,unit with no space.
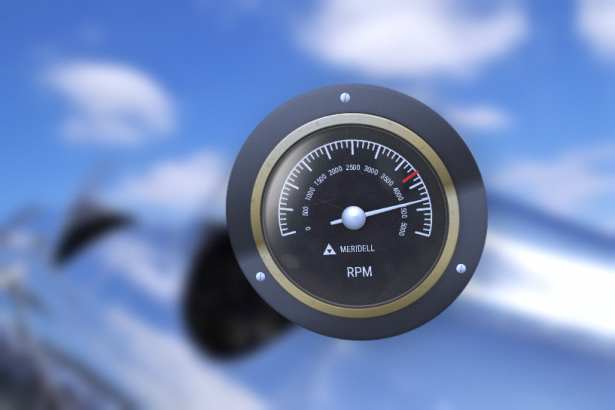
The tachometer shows 4300,rpm
